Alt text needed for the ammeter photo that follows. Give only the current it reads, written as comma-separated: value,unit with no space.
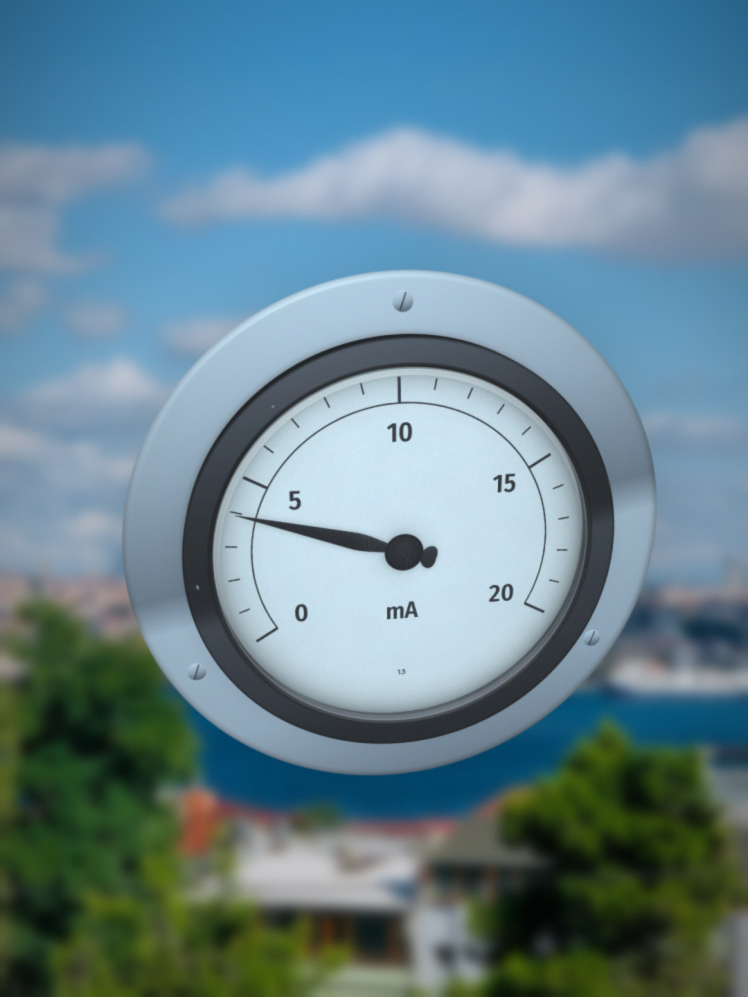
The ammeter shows 4,mA
